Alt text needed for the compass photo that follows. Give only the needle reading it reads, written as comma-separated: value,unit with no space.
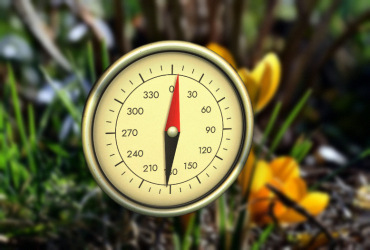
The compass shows 5,°
